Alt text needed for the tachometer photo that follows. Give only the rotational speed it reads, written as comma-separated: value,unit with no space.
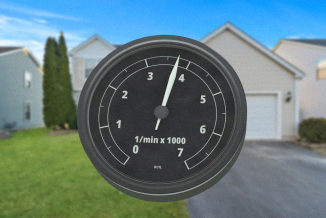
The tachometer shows 3750,rpm
